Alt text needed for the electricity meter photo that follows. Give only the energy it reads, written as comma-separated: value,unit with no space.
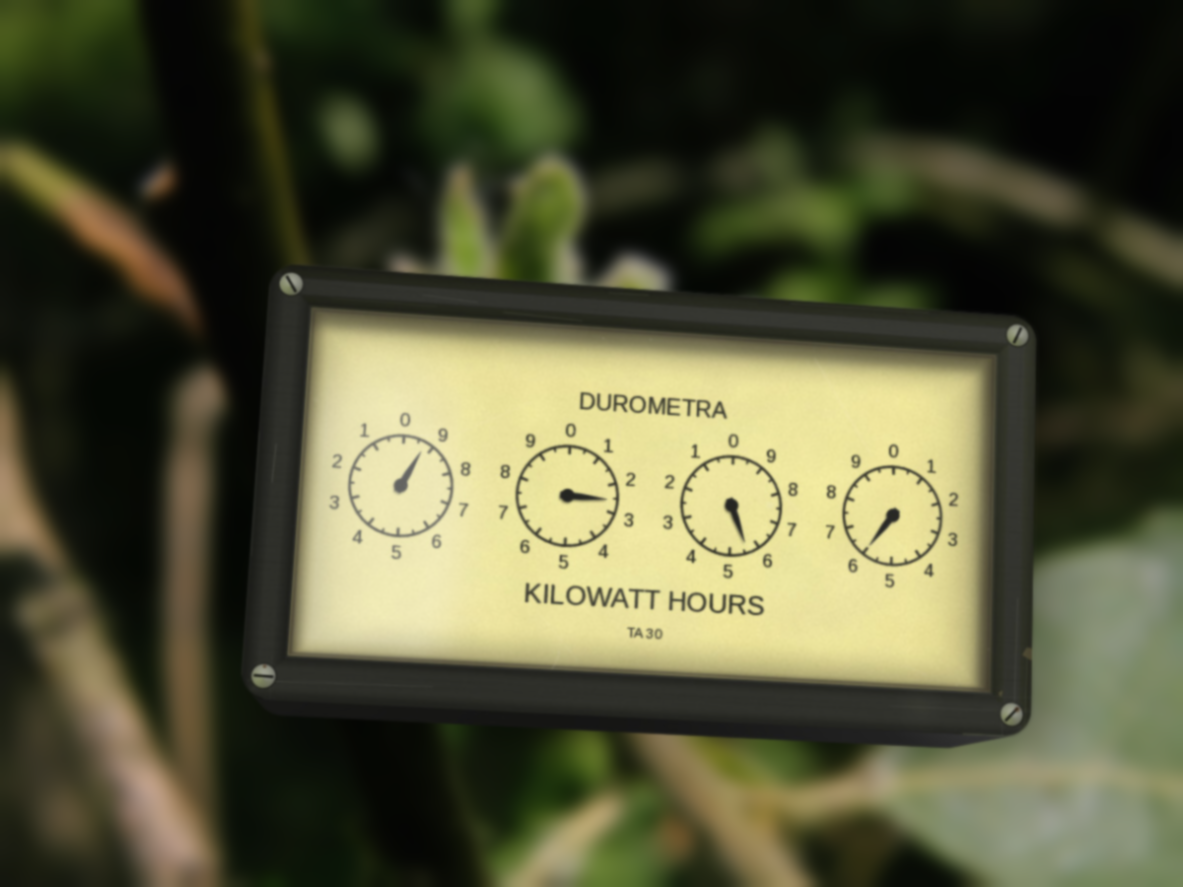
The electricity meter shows 9256,kWh
